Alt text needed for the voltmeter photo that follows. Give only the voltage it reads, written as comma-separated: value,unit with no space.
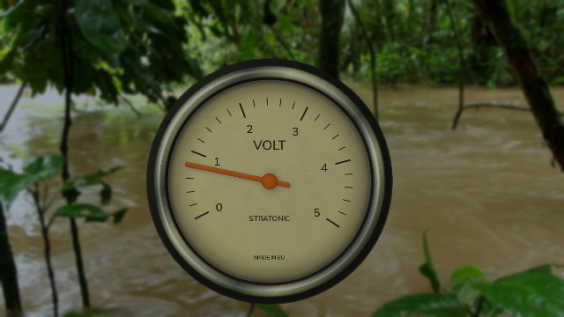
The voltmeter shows 0.8,V
